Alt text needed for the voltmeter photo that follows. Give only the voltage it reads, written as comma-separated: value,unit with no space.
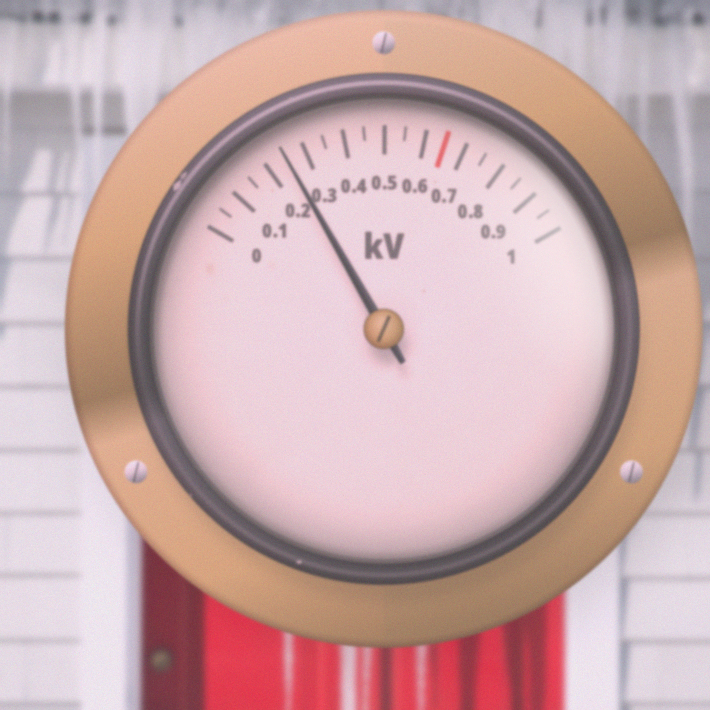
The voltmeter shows 0.25,kV
